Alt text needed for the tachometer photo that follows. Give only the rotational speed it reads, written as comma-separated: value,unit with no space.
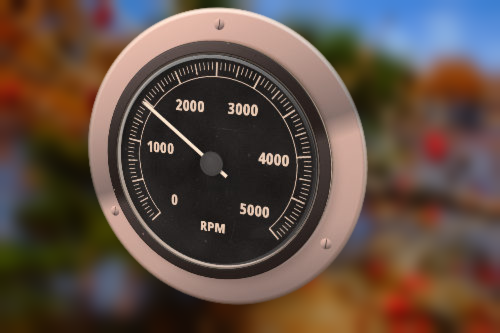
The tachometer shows 1500,rpm
